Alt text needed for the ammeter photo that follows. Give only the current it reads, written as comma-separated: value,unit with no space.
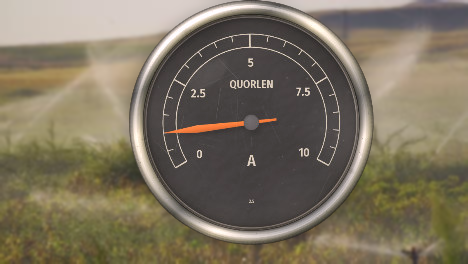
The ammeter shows 1,A
